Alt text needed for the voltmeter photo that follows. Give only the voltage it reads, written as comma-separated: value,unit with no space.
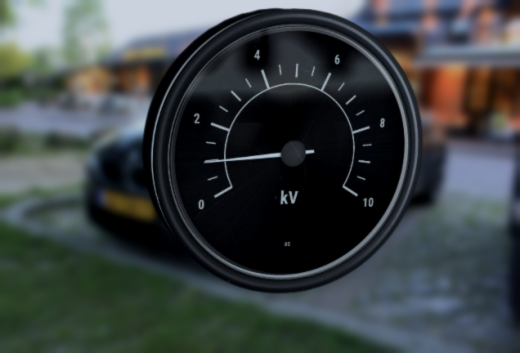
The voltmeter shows 1,kV
